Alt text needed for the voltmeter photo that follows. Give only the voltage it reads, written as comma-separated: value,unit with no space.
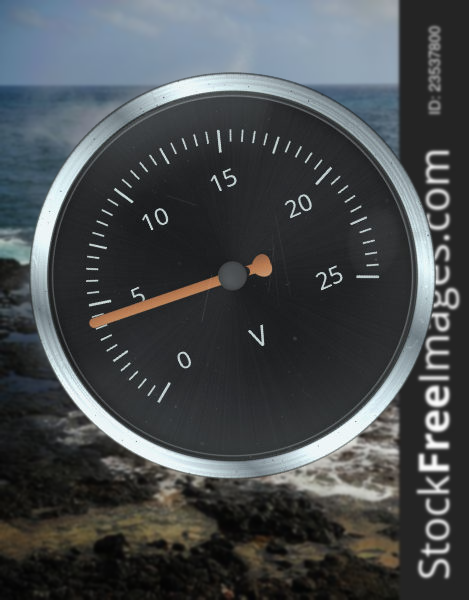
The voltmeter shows 4.25,V
